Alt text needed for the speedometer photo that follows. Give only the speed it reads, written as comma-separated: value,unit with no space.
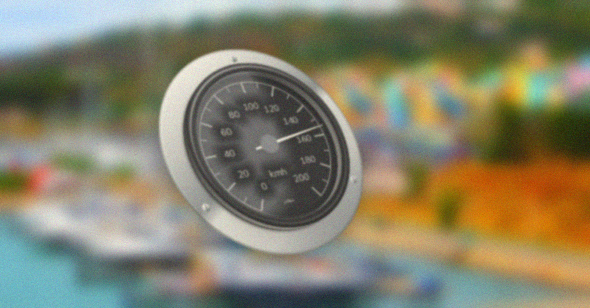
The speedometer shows 155,km/h
